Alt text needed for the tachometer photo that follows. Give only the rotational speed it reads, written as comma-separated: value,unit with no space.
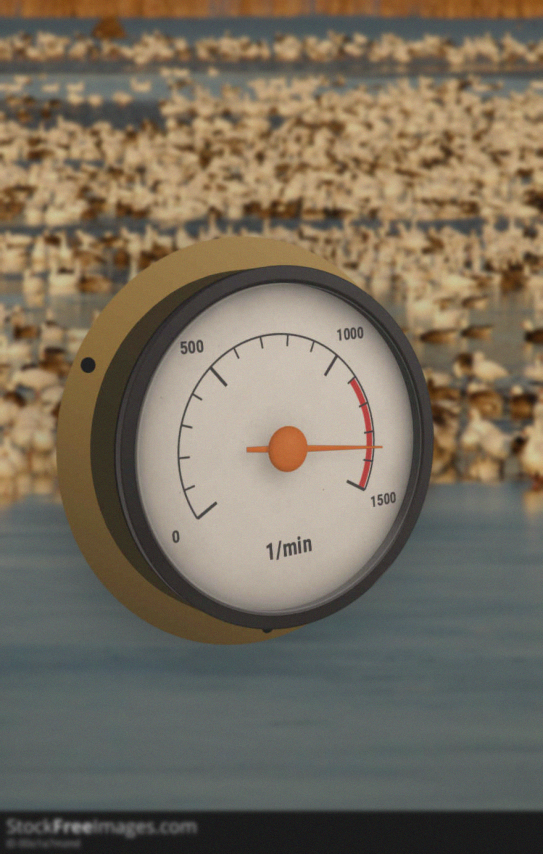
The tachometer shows 1350,rpm
